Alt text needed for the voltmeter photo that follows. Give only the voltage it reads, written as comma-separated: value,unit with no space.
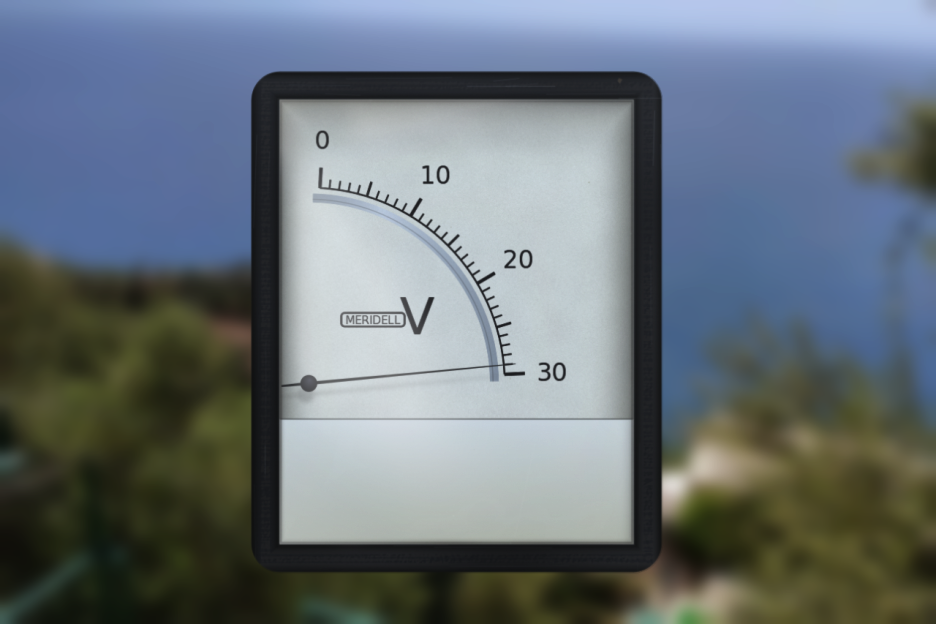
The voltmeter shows 29,V
